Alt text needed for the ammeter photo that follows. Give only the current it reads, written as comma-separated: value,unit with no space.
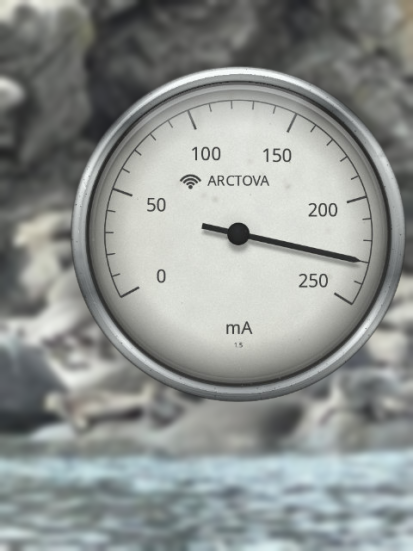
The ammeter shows 230,mA
